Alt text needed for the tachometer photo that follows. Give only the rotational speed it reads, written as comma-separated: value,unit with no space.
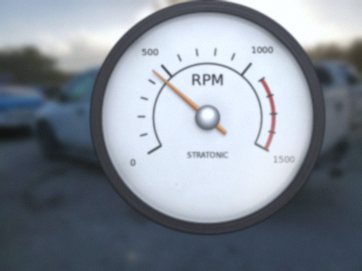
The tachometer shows 450,rpm
